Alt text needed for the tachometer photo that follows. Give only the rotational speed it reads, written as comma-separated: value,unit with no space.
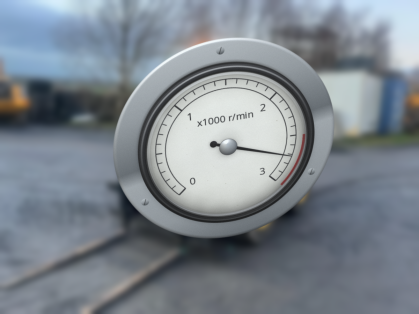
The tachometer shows 2700,rpm
